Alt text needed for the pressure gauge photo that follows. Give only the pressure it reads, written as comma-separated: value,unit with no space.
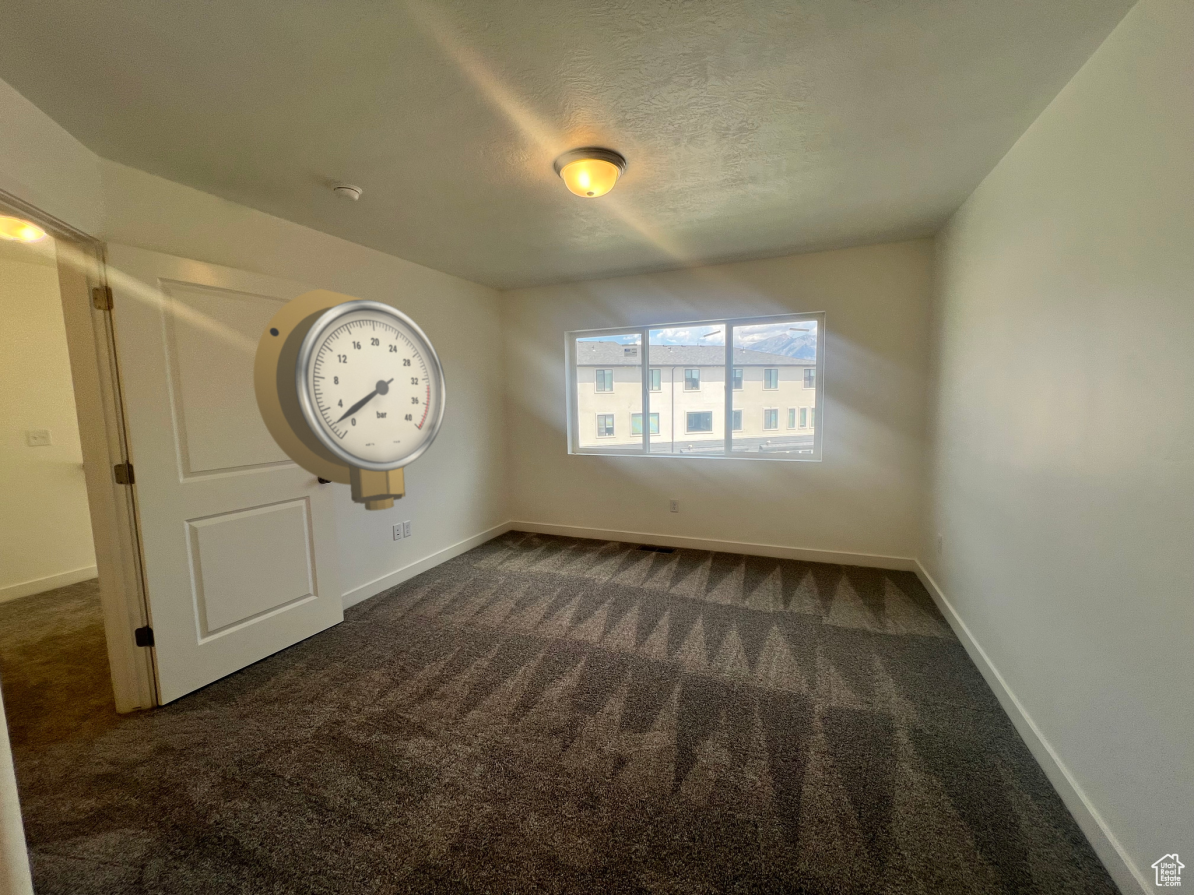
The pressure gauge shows 2,bar
